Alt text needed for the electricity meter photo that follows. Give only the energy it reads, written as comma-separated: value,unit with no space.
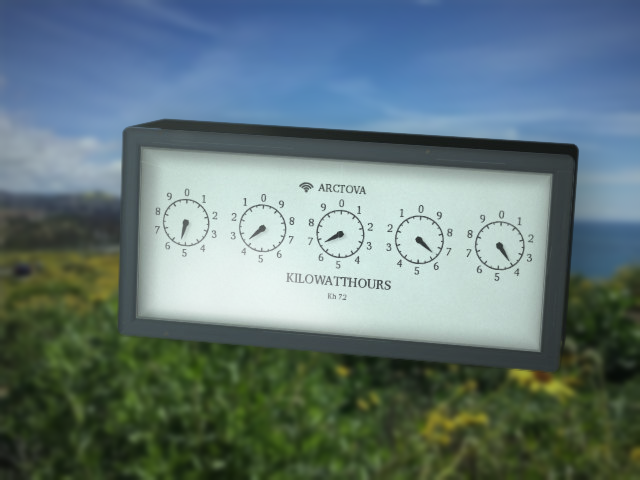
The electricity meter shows 53664,kWh
